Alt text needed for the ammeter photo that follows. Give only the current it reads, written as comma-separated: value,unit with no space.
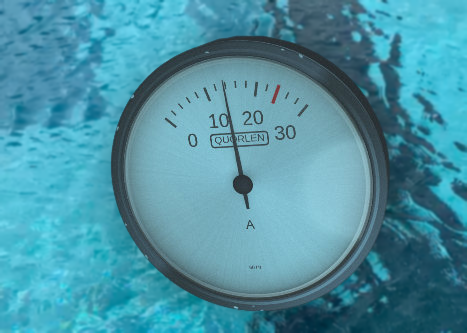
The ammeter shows 14,A
